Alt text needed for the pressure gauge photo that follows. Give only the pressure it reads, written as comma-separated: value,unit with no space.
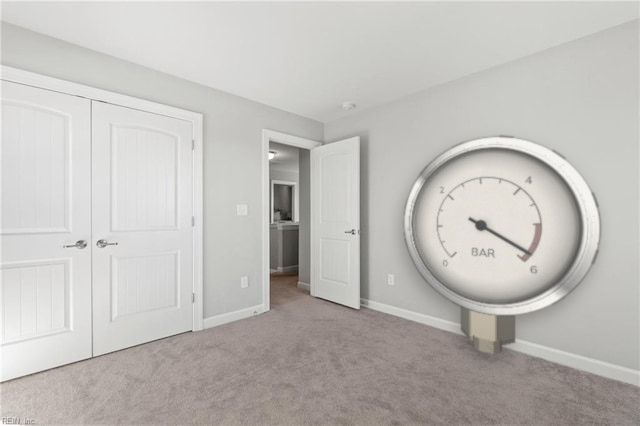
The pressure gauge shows 5.75,bar
